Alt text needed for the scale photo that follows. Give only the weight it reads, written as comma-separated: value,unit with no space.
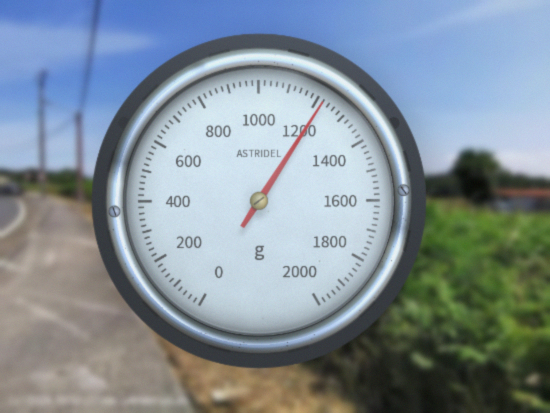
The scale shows 1220,g
